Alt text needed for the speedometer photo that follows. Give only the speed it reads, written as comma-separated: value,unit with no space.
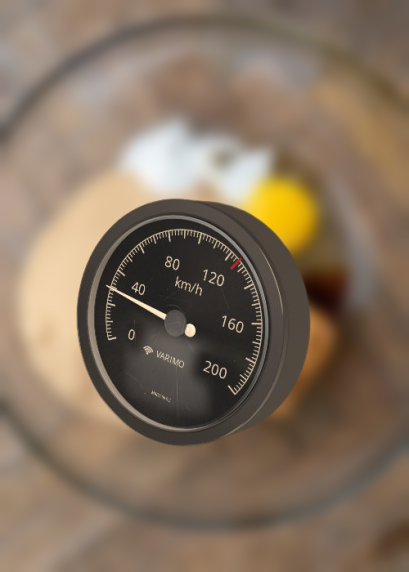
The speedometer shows 30,km/h
